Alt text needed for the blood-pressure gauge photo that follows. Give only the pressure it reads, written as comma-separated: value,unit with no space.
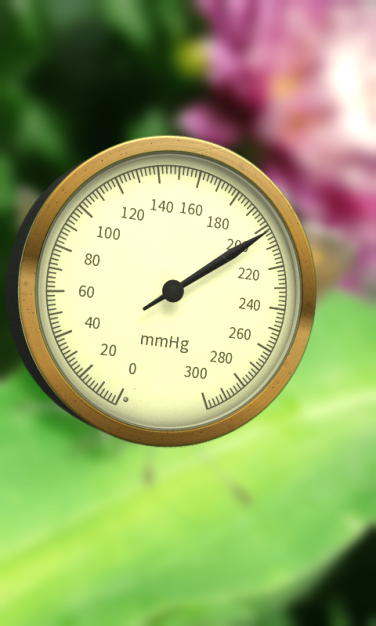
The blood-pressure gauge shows 202,mmHg
